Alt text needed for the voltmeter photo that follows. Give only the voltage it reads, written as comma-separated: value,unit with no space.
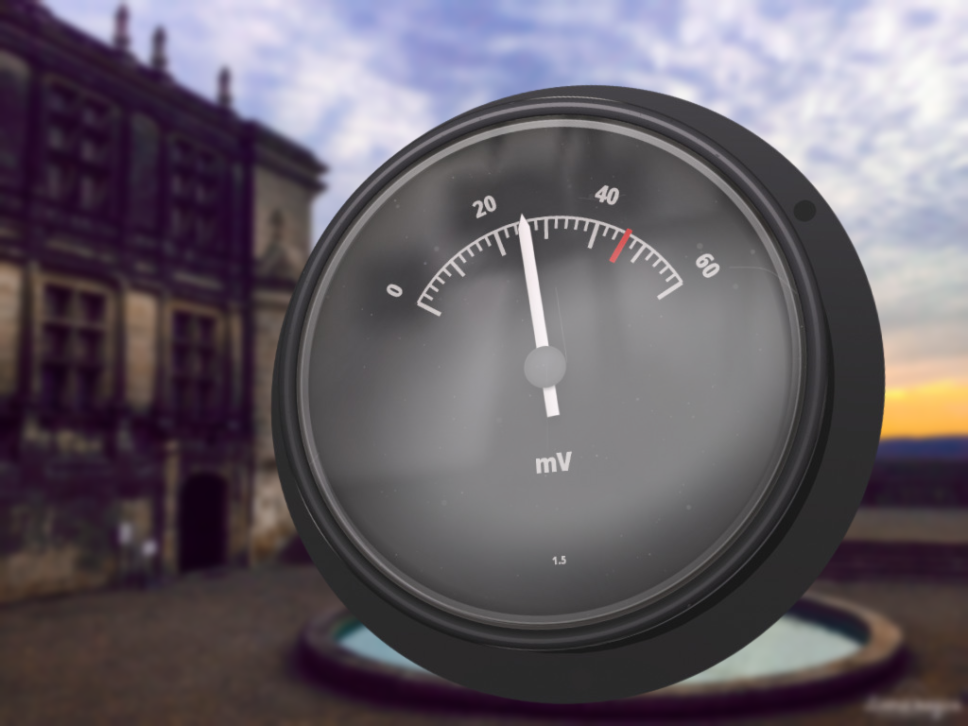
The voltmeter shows 26,mV
